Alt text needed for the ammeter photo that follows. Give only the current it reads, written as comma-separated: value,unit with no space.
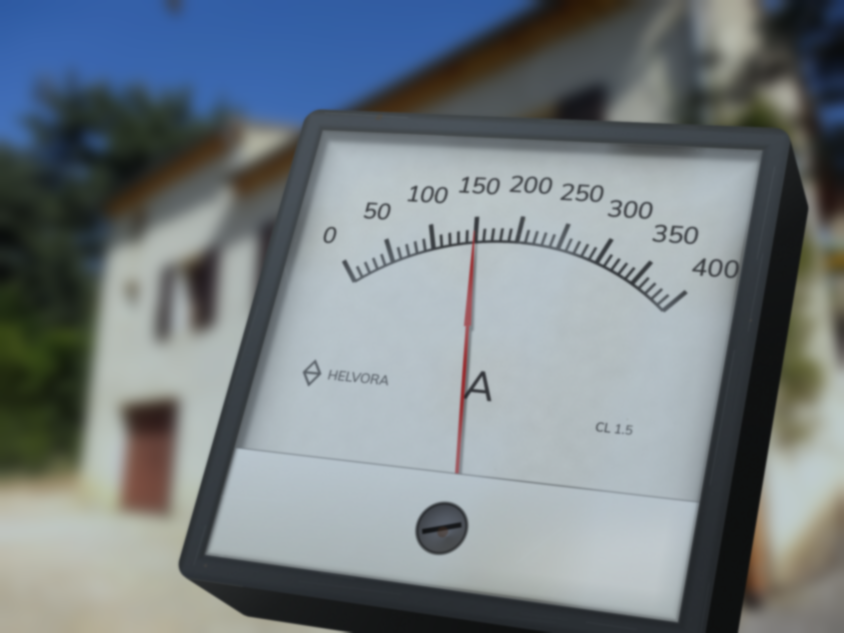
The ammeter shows 150,A
